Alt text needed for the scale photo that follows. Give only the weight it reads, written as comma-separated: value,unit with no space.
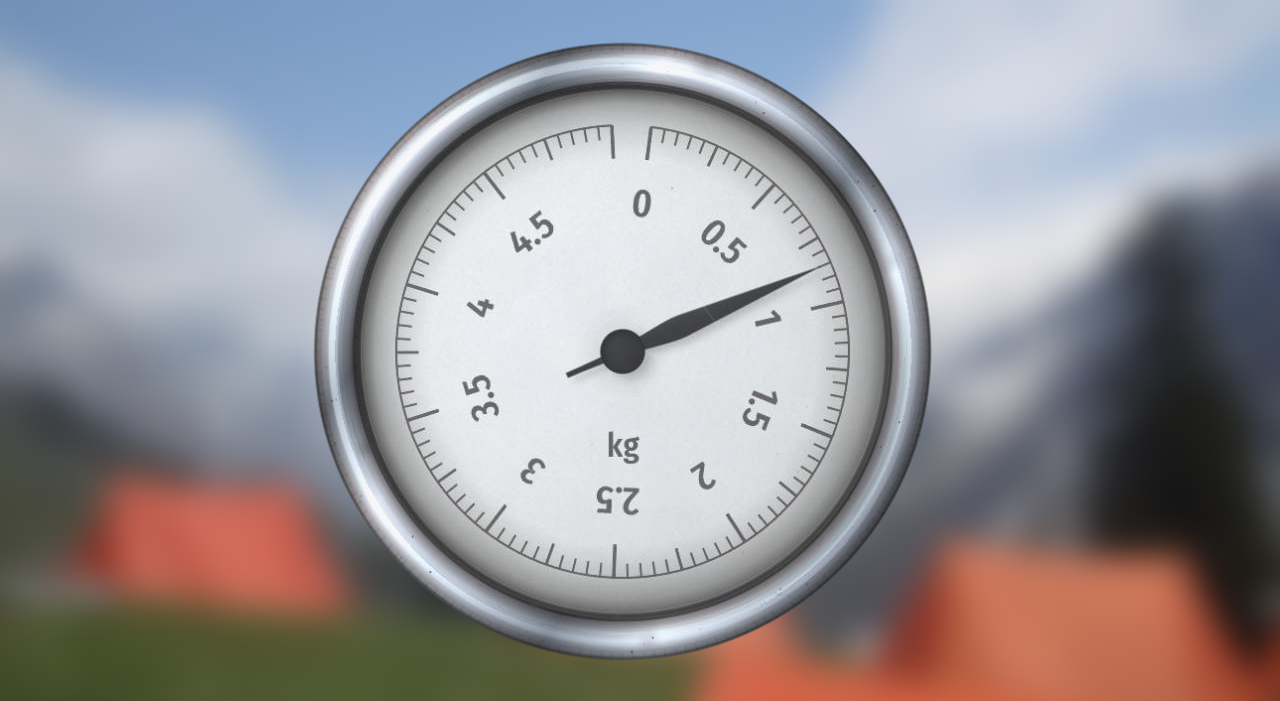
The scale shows 0.85,kg
